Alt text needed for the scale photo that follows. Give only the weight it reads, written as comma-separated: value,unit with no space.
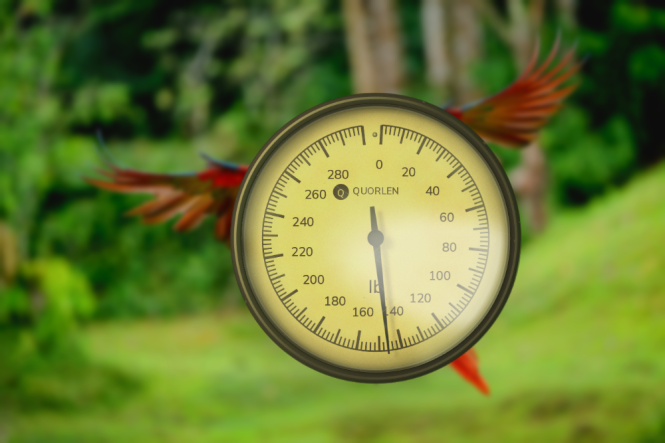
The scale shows 146,lb
